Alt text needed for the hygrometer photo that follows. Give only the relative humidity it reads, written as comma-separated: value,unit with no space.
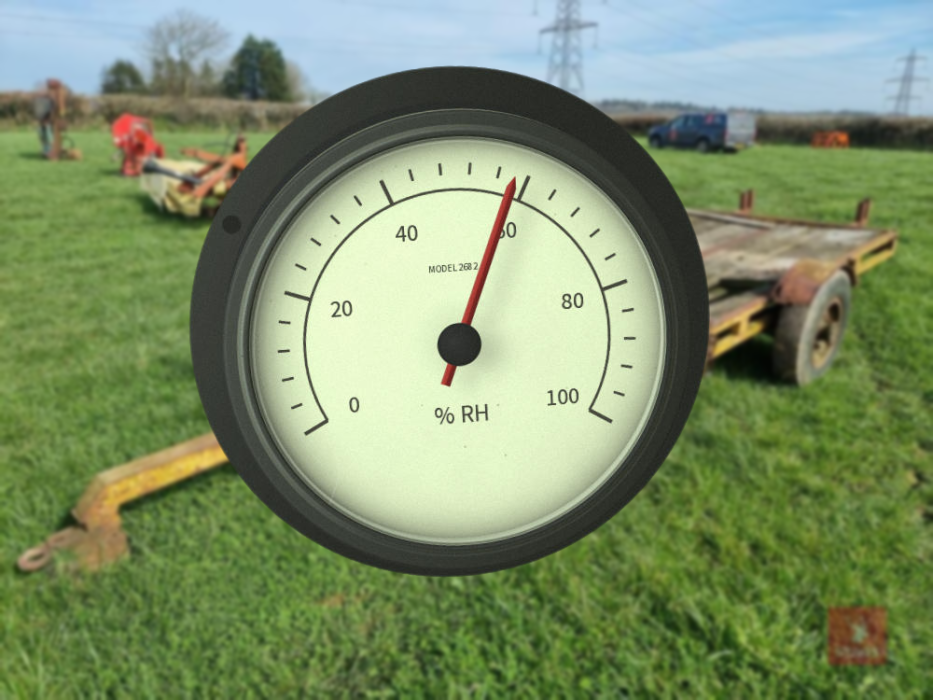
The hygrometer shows 58,%
